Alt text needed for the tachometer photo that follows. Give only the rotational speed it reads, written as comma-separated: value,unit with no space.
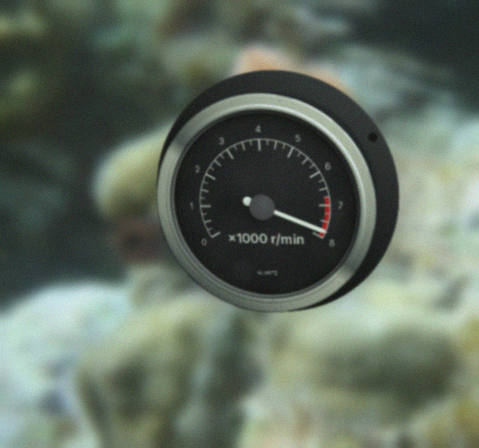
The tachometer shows 7750,rpm
